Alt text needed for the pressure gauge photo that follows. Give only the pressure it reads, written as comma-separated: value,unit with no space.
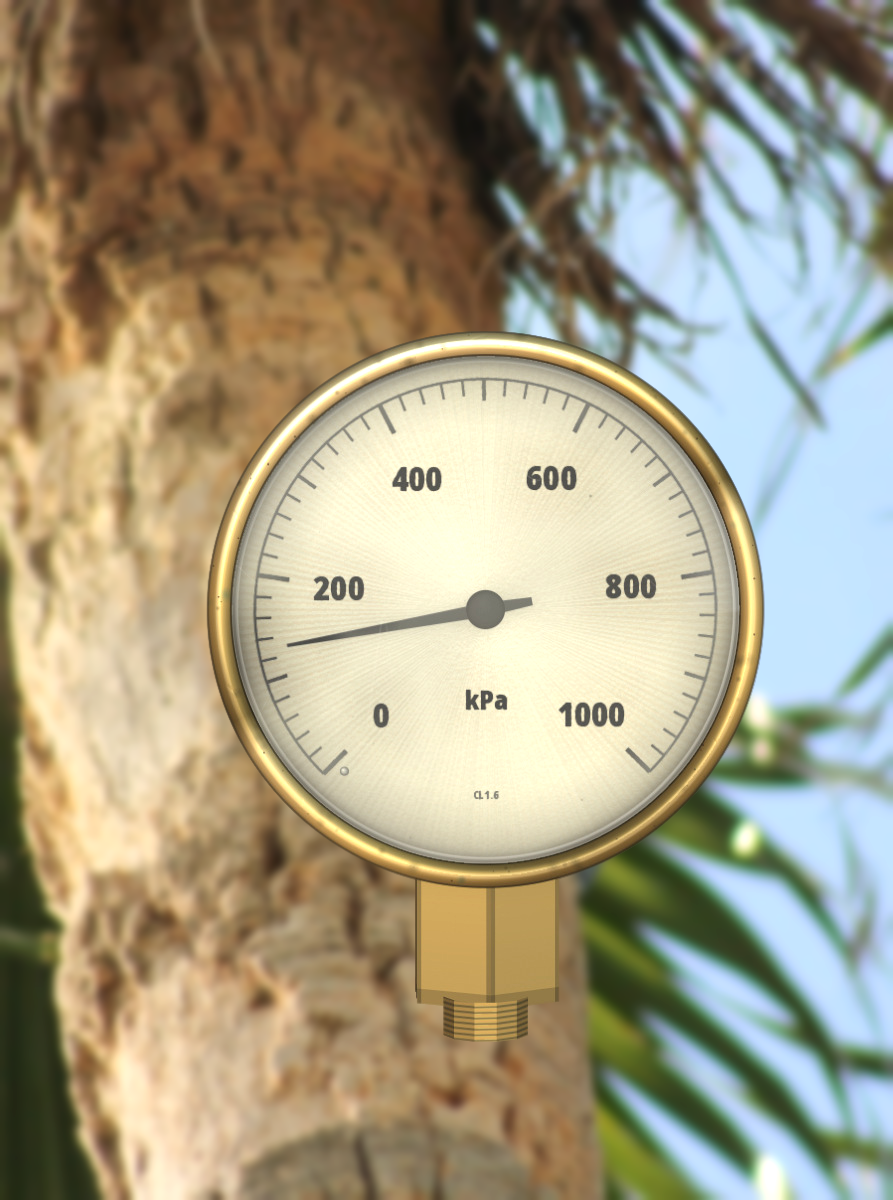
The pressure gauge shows 130,kPa
